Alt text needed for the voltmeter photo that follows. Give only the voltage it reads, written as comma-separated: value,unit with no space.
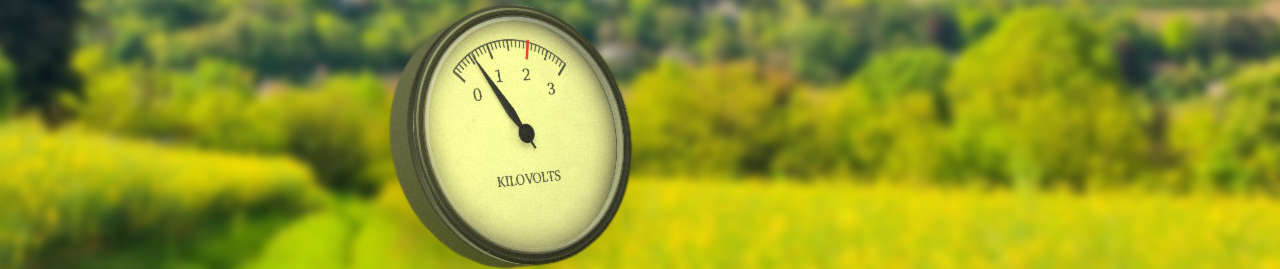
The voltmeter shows 0.5,kV
